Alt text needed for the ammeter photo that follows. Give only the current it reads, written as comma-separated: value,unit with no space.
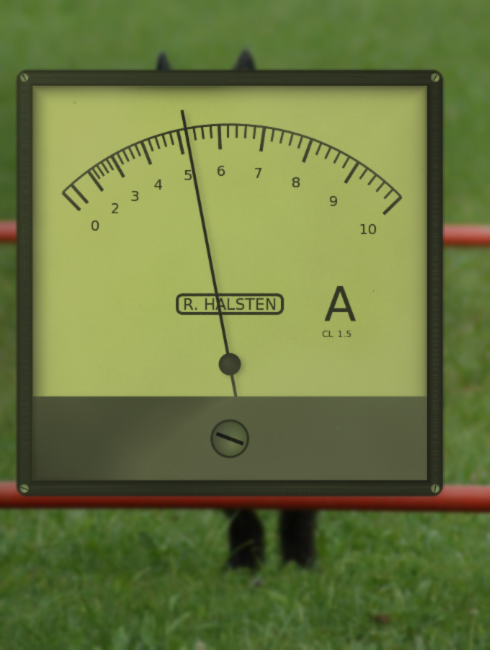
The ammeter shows 5.2,A
